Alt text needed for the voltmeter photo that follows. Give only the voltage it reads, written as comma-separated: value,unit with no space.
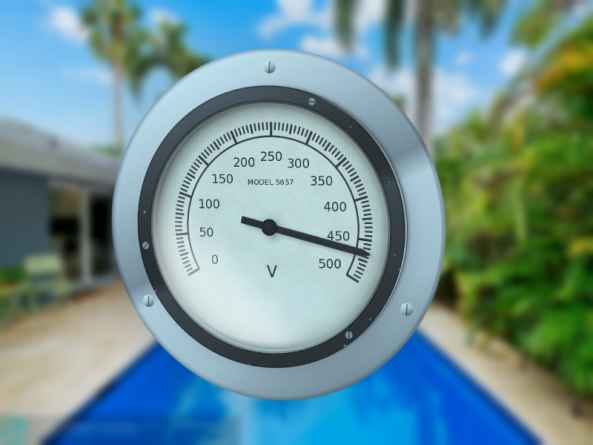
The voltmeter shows 465,V
